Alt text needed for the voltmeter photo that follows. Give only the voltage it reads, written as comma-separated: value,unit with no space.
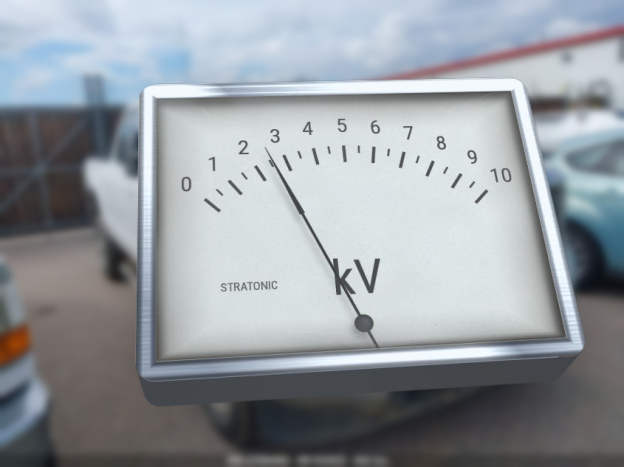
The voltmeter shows 2.5,kV
